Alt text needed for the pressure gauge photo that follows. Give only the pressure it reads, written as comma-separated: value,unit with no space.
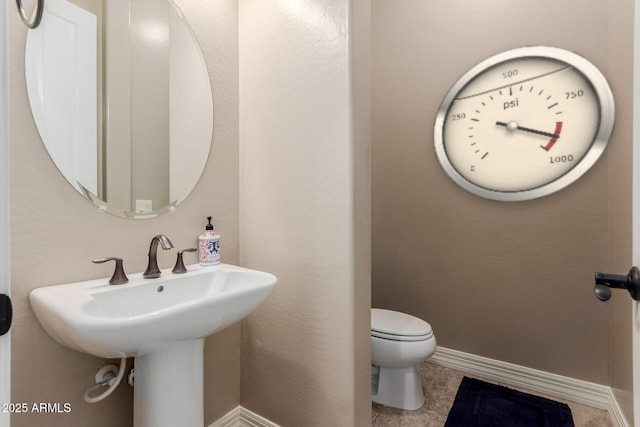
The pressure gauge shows 925,psi
